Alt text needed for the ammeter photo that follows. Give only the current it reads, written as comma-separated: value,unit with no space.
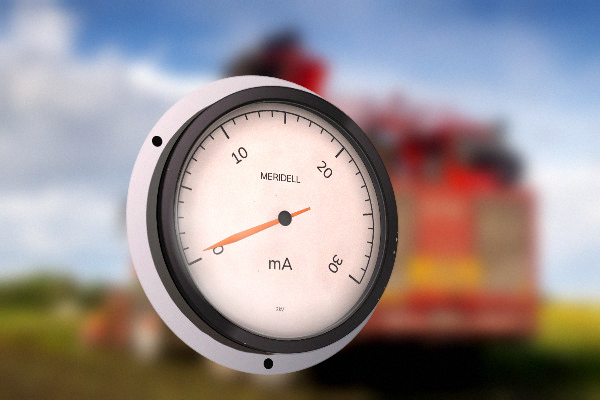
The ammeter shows 0.5,mA
